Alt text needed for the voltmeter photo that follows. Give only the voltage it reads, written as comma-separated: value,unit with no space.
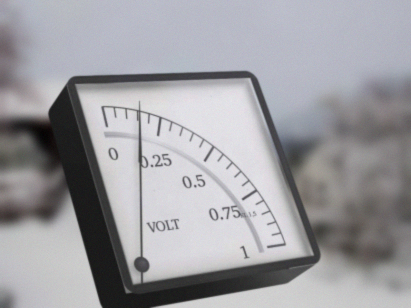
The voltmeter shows 0.15,V
